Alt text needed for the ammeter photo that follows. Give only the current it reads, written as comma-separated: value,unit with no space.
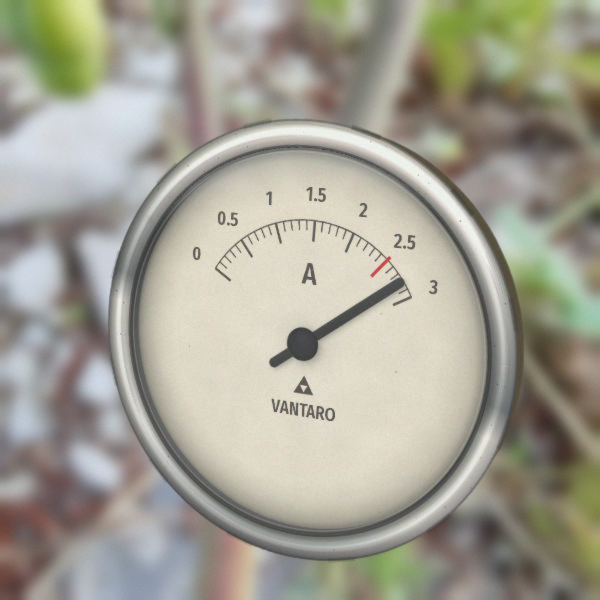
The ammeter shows 2.8,A
